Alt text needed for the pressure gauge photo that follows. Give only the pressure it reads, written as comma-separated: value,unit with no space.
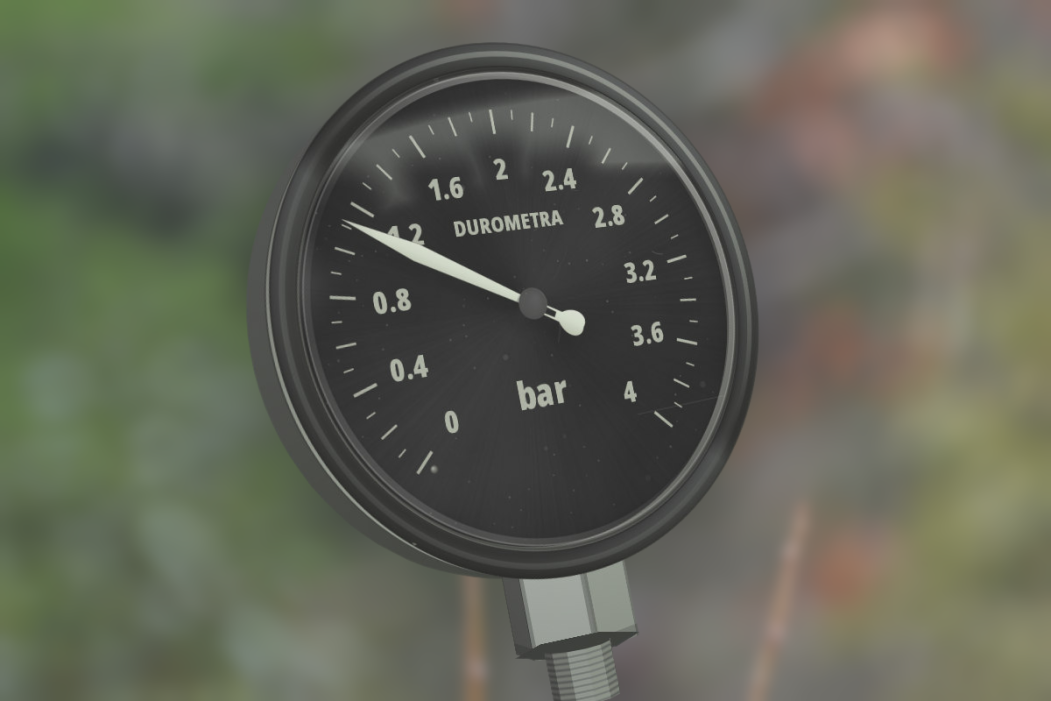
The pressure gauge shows 1.1,bar
